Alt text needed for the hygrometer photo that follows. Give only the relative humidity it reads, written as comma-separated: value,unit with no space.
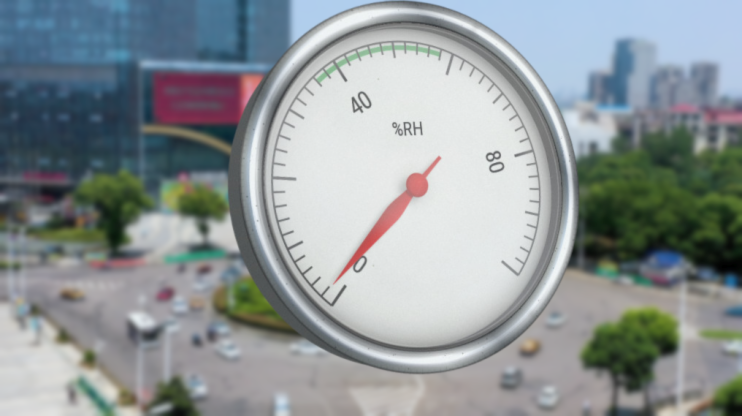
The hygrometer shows 2,%
